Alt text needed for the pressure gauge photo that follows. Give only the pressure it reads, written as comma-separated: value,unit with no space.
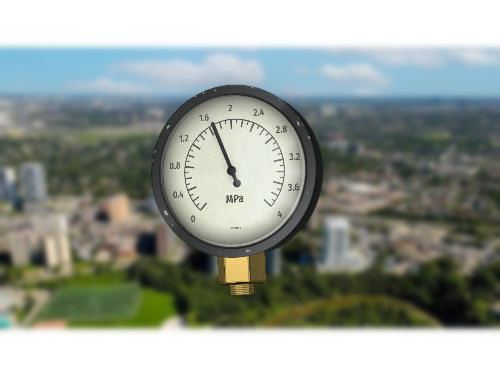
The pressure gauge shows 1.7,MPa
